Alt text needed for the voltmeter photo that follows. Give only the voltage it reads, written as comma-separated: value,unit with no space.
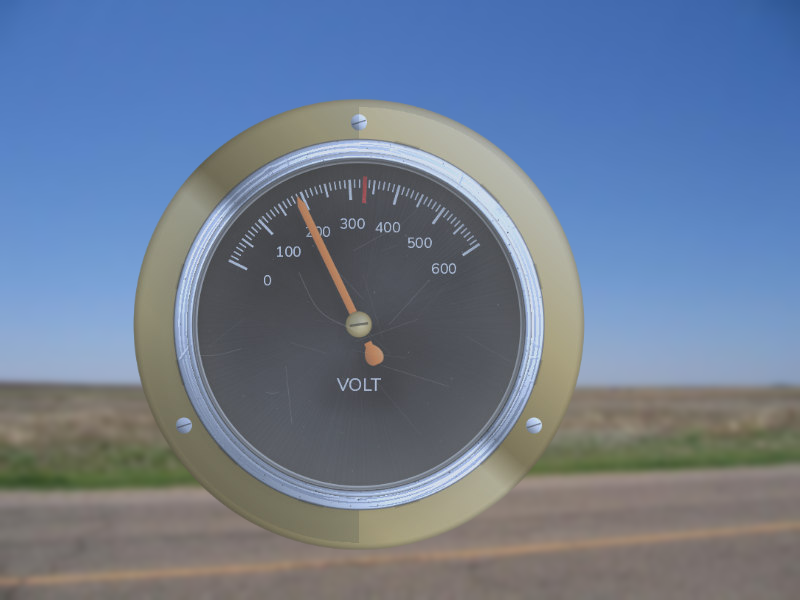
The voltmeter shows 190,V
